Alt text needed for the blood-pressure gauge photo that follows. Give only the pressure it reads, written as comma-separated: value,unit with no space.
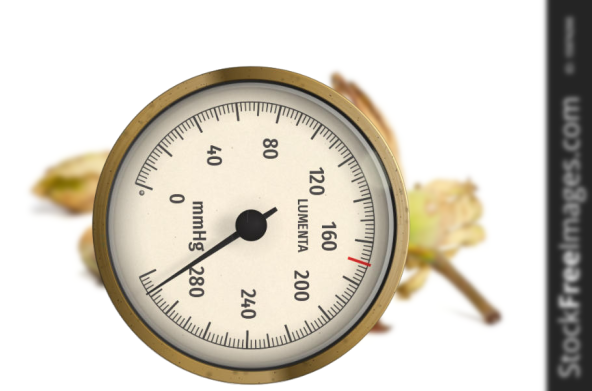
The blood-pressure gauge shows 292,mmHg
